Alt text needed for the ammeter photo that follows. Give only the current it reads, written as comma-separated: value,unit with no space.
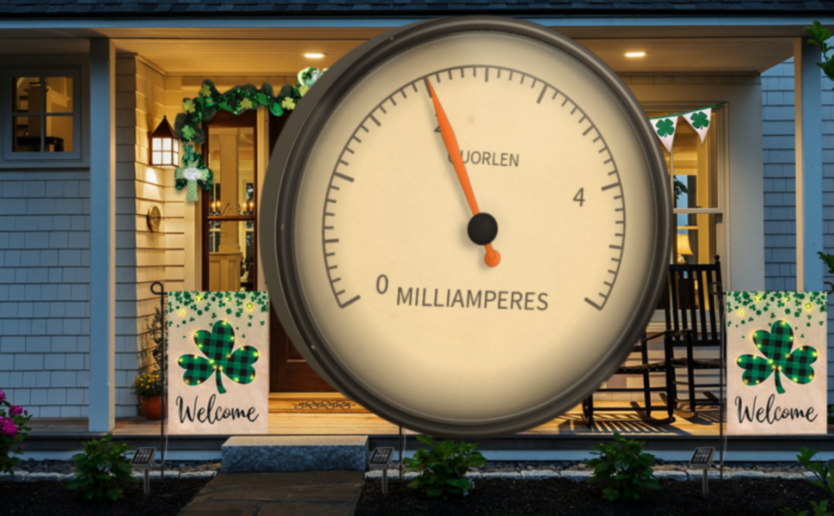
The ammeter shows 2,mA
